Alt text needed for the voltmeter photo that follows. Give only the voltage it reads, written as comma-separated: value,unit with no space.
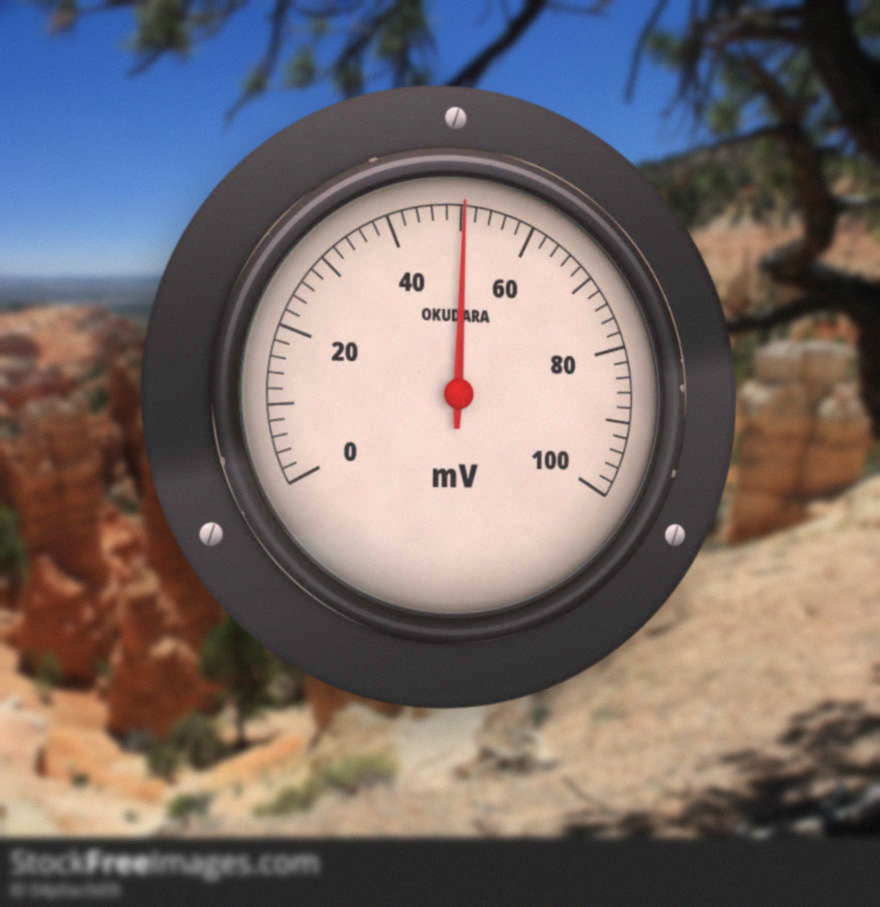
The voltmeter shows 50,mV
